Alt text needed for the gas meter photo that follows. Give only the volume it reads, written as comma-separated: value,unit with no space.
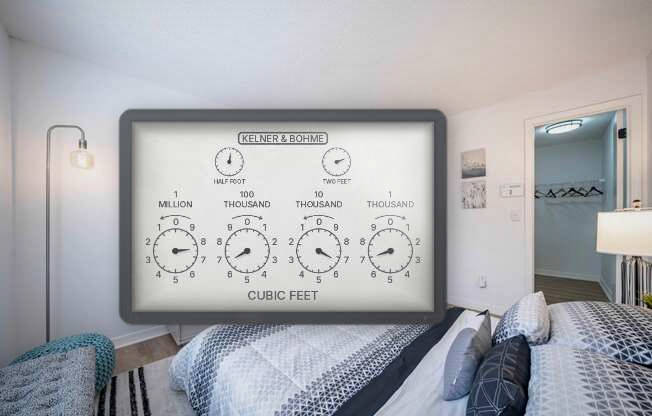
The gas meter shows 766700,ft³
